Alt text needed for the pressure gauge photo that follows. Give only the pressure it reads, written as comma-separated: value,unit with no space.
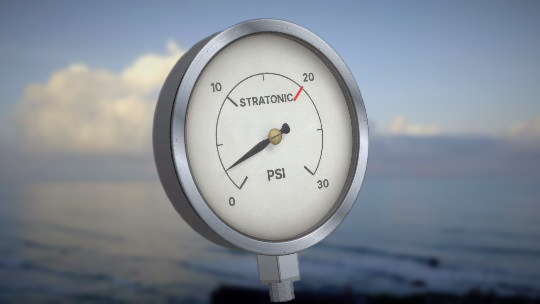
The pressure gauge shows 2.5,psi
